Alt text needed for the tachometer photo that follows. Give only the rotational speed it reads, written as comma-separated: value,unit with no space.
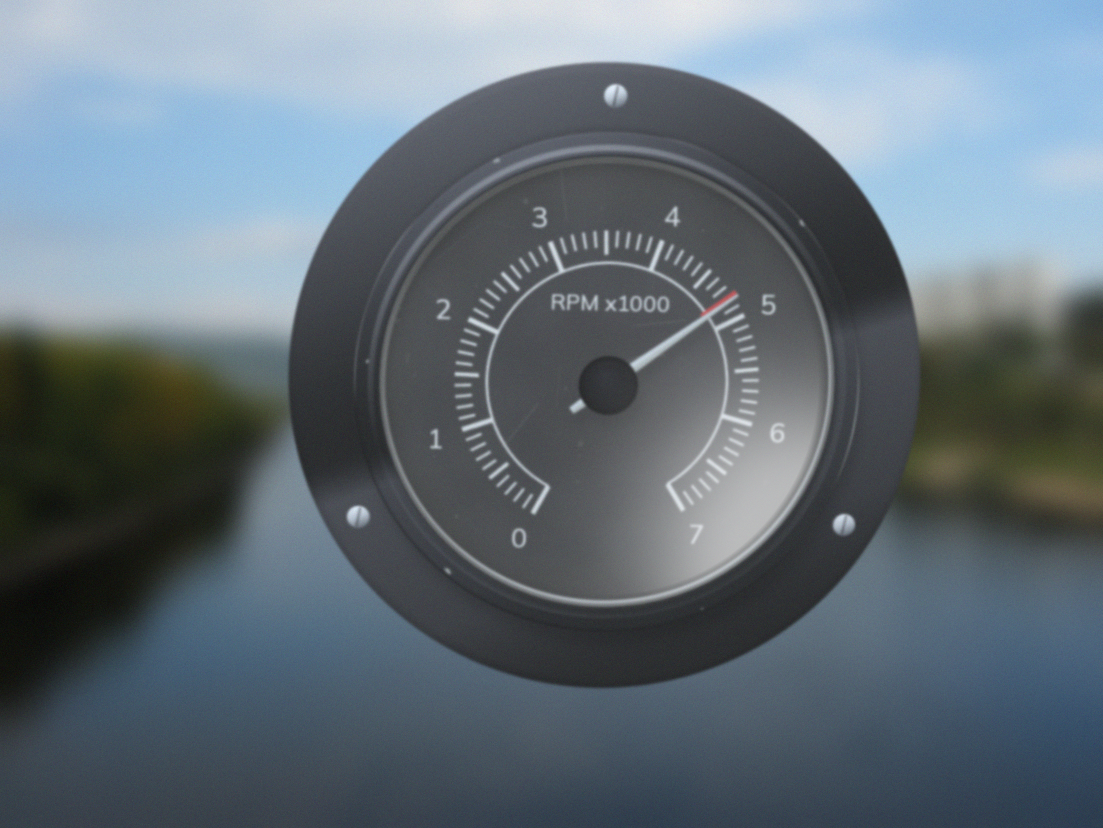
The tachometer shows 4800,rpm
